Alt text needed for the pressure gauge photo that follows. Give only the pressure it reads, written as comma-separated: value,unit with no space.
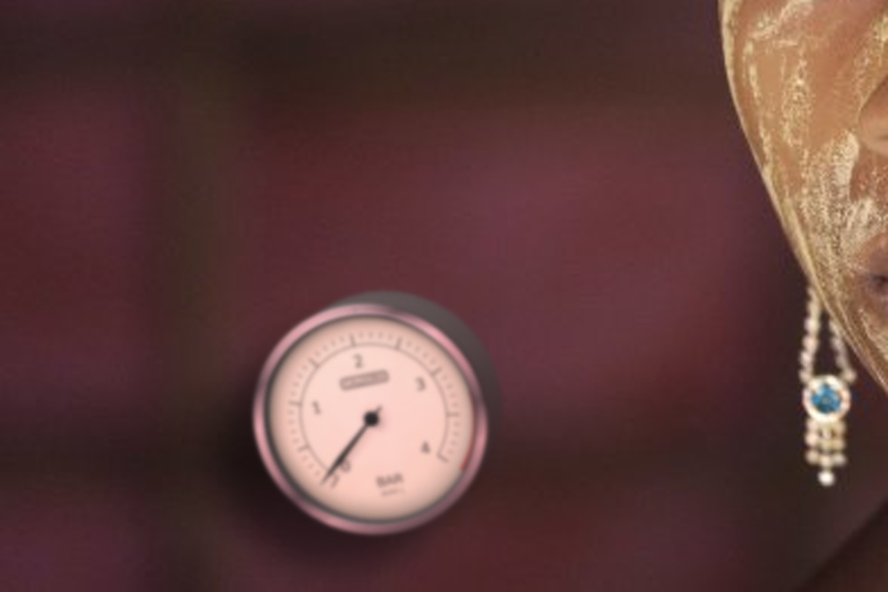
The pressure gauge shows 0.1,bar
